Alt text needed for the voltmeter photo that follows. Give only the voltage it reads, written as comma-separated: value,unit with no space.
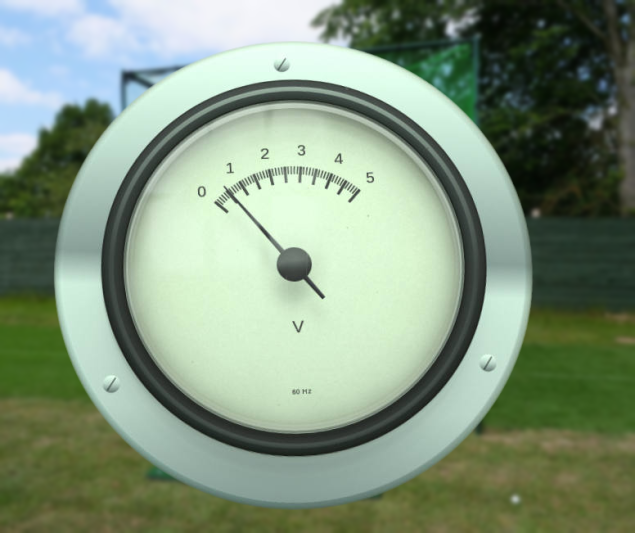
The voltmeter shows 0.5,V
